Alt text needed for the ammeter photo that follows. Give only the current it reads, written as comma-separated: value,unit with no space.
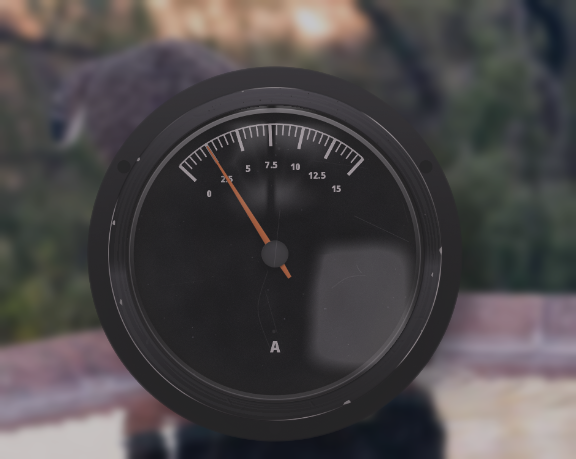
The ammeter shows 2.5,A
